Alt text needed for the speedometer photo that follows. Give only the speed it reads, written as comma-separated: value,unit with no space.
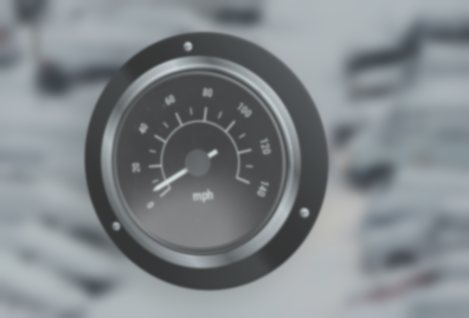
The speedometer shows 5,mph
